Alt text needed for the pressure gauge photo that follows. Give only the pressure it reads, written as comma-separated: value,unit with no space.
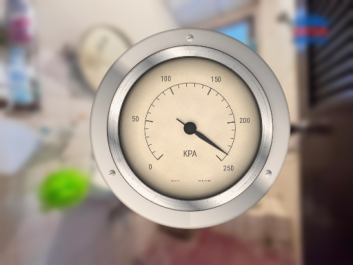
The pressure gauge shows 240,kPa
